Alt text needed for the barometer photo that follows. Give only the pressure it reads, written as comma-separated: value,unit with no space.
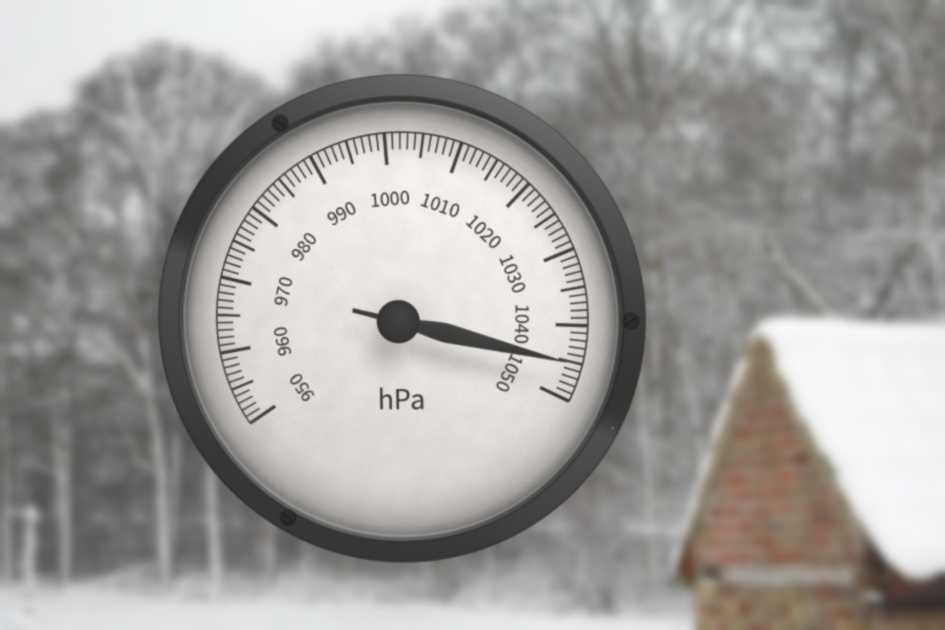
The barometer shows 1045,hPa
